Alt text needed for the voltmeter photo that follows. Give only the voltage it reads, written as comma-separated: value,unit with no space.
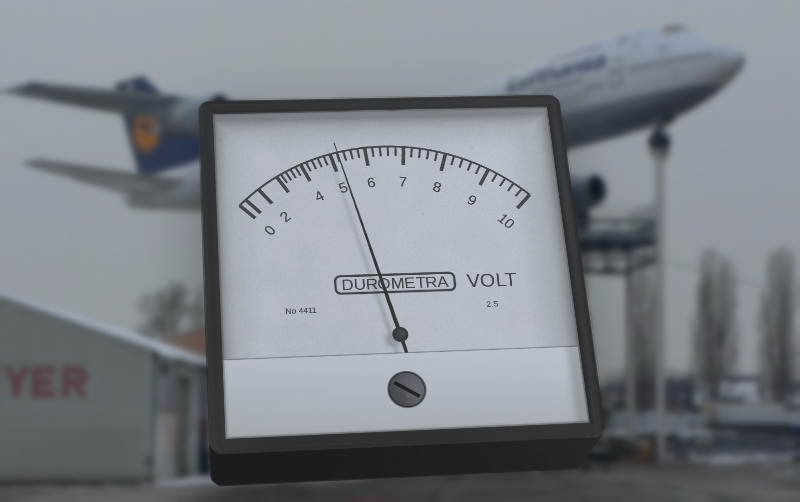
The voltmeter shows 5.2,V
